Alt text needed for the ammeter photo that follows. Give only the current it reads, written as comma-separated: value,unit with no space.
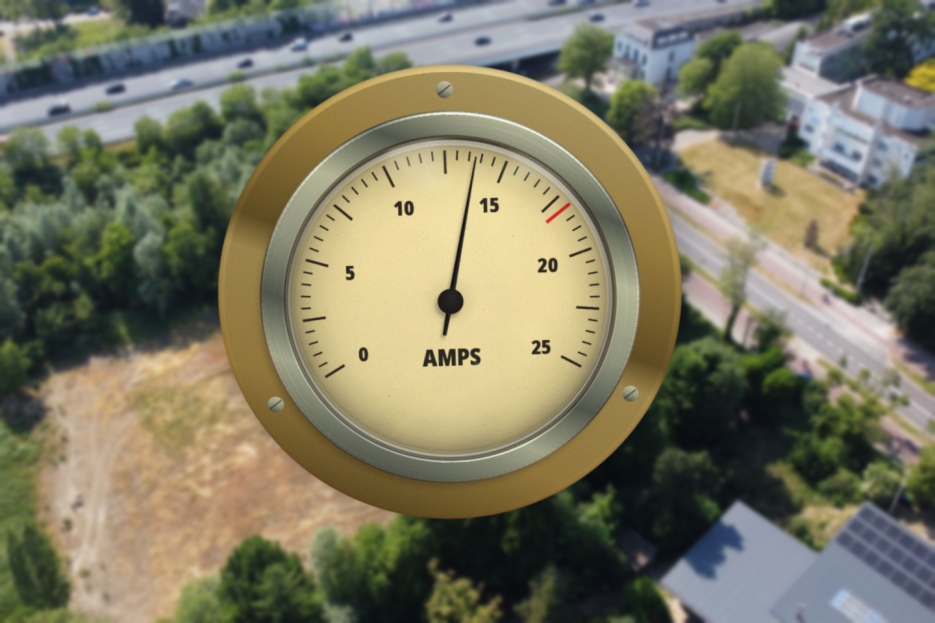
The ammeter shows 13.75,A
